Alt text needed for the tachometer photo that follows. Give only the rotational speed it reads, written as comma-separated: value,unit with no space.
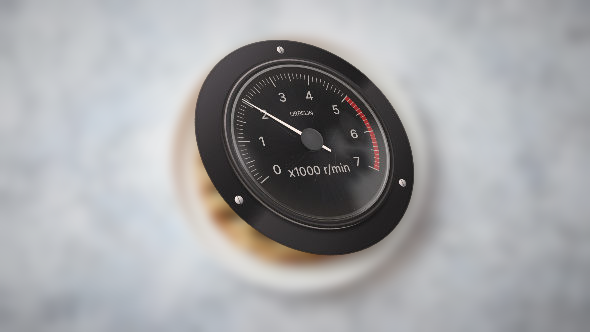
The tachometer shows 2000,rpm
